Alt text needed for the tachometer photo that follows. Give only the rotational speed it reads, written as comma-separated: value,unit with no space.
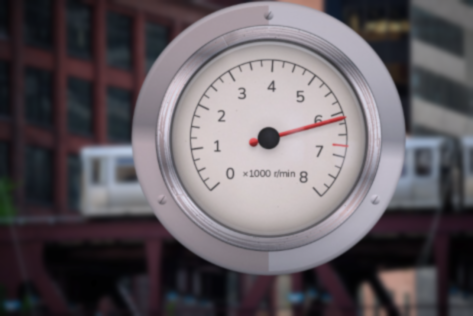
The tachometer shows 6125,rpm
